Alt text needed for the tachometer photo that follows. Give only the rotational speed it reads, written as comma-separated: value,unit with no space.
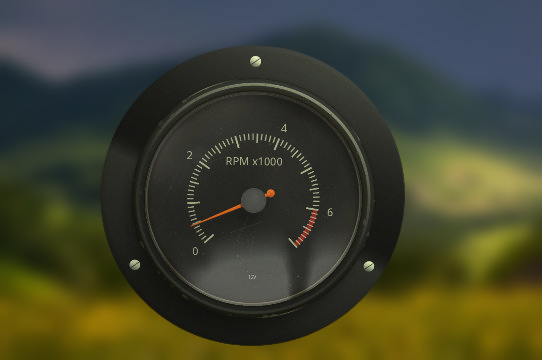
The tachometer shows 500,rpm
